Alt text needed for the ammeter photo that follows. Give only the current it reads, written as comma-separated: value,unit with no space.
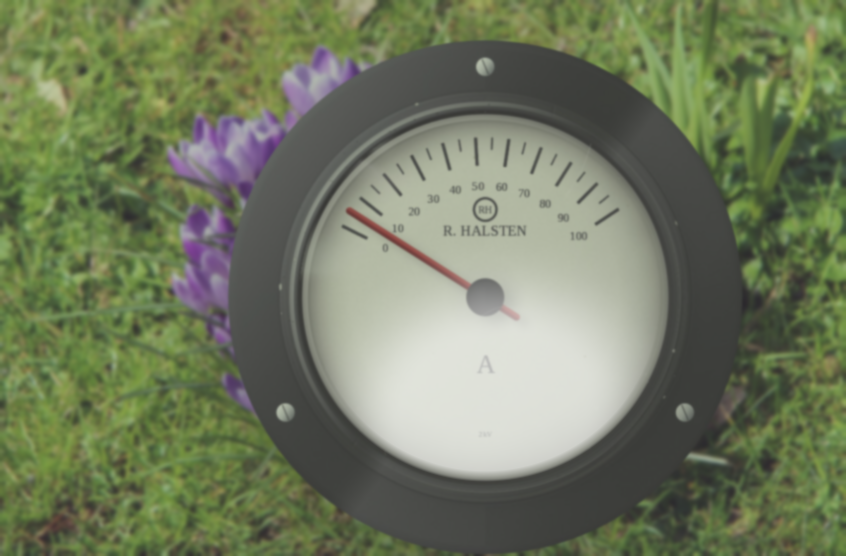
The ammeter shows 5,A
